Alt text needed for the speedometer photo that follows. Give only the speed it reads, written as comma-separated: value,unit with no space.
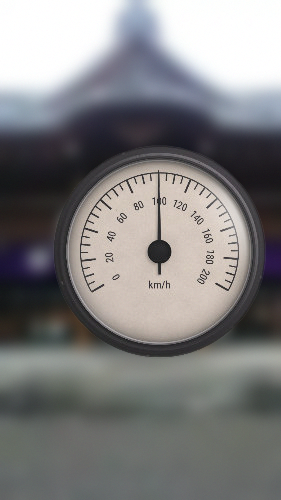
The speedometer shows 100,km/h
